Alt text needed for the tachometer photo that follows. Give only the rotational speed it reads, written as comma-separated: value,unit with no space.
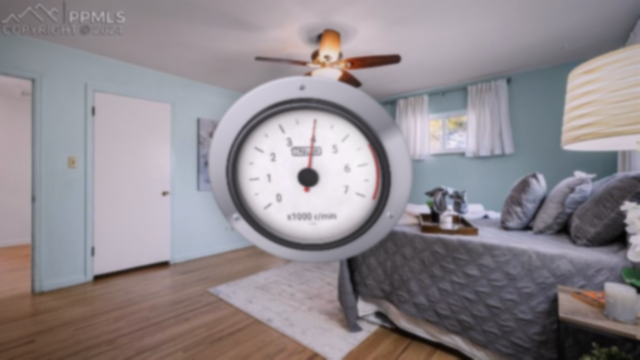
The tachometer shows 4000,rpm
